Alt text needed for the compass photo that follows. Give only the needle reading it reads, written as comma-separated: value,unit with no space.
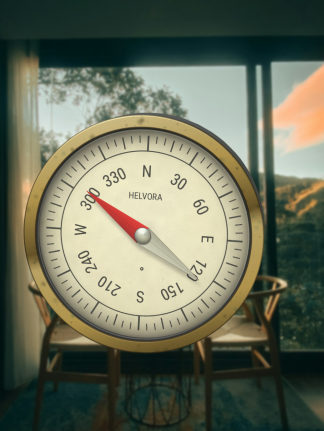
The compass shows 305,°
